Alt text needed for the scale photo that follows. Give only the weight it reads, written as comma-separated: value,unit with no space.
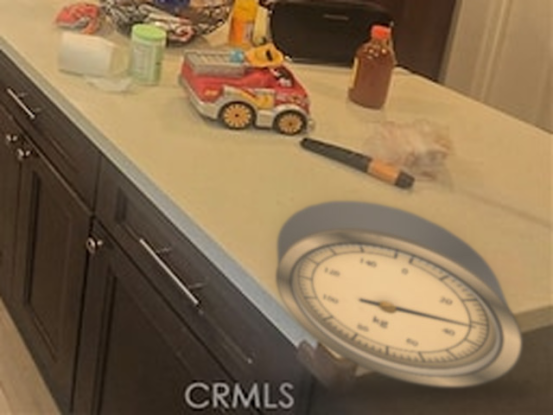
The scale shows 30,kg
